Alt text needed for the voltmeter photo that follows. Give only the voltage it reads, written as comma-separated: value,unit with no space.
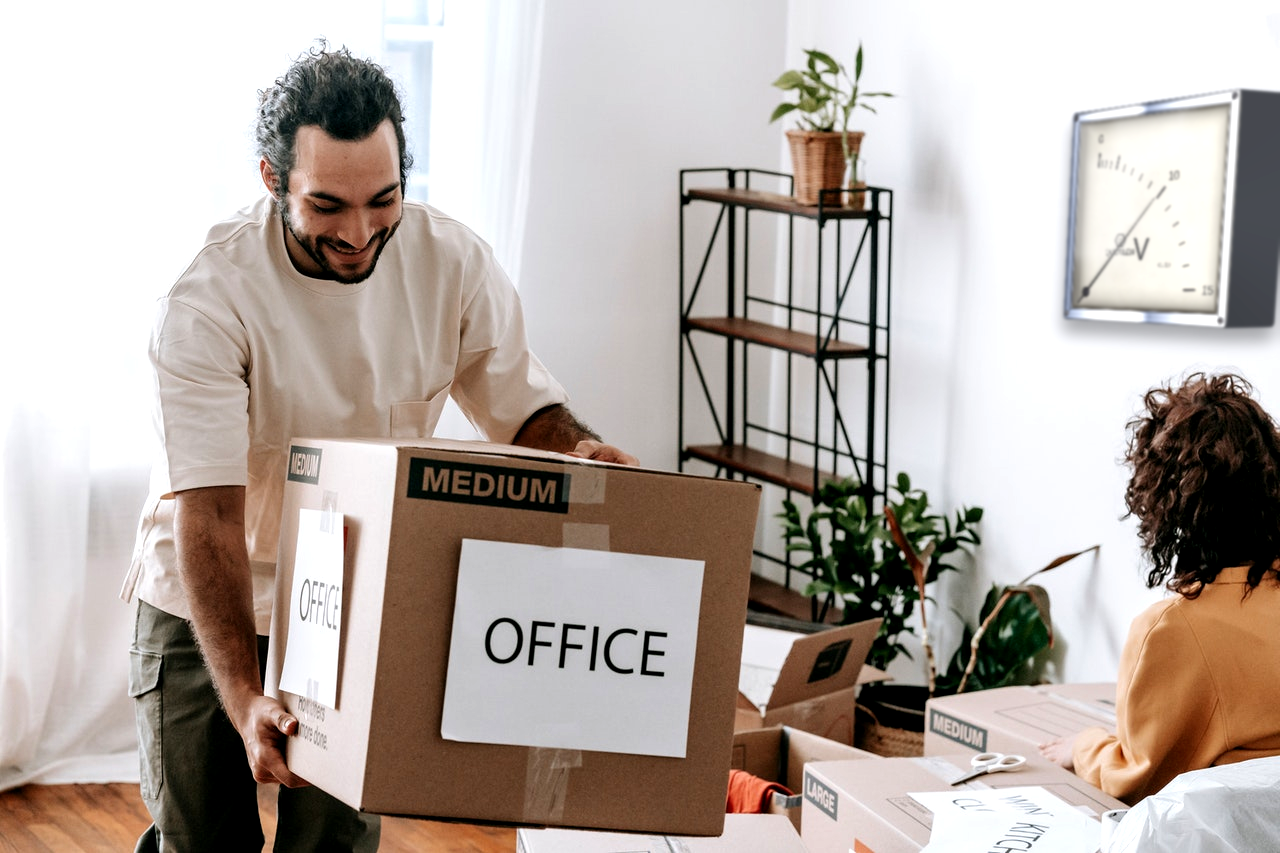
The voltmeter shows 10,V
